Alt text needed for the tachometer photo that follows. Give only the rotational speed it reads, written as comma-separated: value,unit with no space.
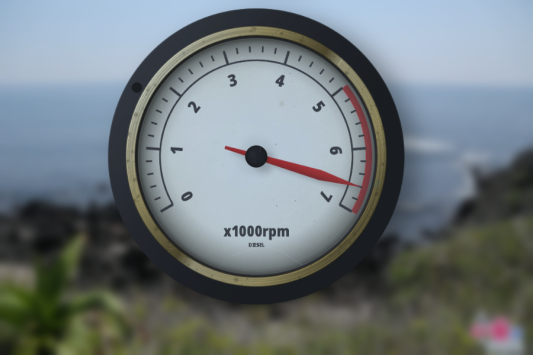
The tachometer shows 6600,rpm
